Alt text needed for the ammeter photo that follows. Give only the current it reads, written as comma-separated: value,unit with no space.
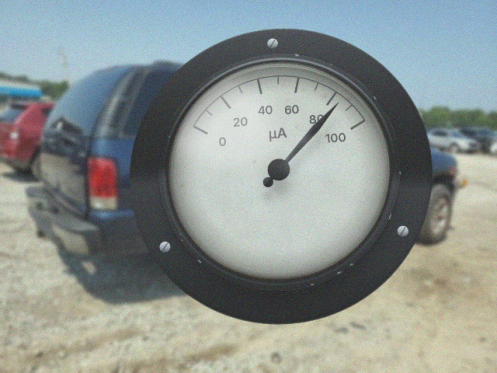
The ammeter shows 85,µA
